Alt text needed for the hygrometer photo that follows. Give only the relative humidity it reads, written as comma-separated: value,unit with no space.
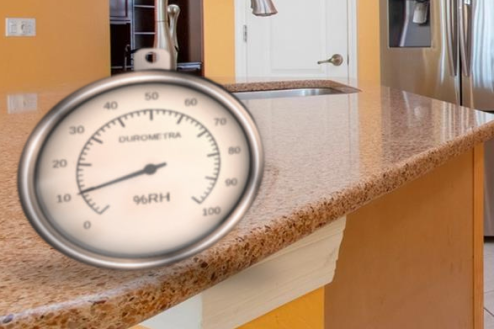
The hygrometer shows 10,%
